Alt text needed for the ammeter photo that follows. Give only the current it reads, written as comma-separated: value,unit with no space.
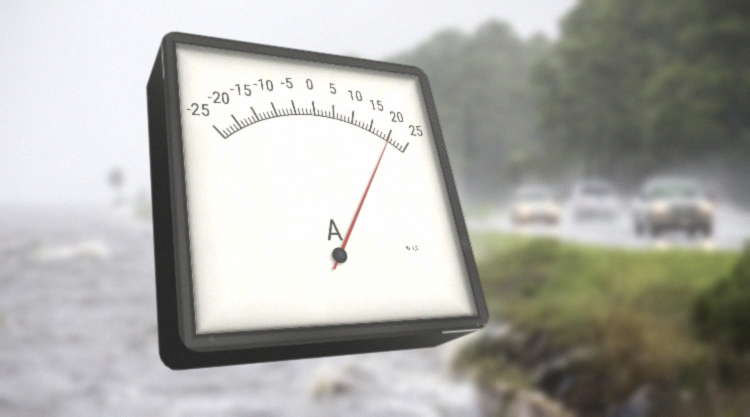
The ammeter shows 20,A
